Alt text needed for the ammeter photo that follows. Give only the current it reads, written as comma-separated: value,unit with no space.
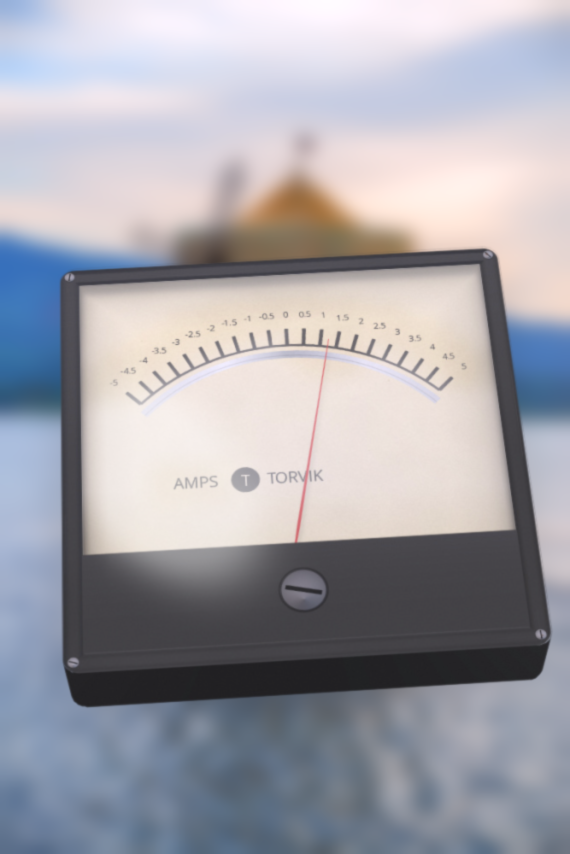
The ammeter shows 1.25,A
